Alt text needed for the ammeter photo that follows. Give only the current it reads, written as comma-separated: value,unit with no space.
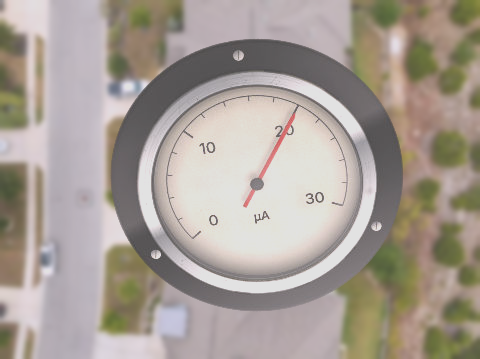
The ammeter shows 20,µA
